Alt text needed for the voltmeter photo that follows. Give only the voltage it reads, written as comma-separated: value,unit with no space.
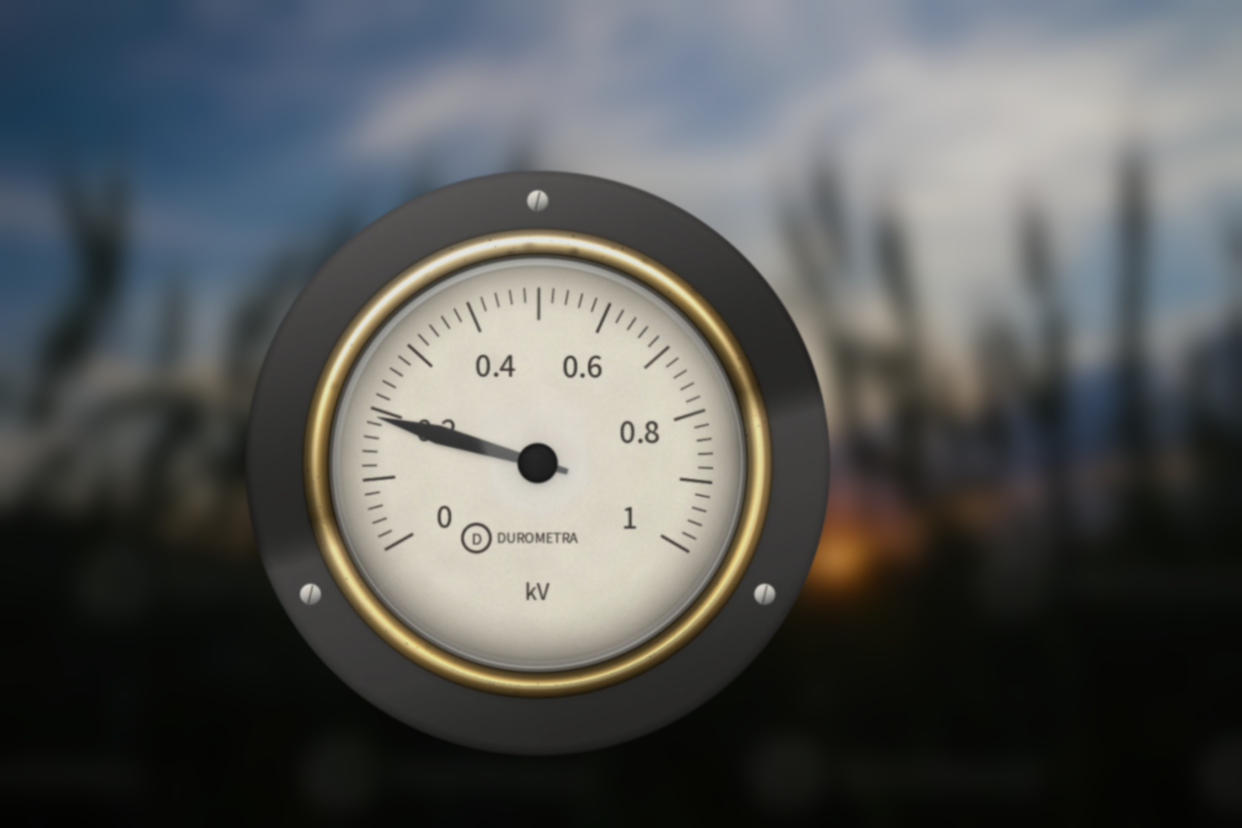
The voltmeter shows 0.19,kV
